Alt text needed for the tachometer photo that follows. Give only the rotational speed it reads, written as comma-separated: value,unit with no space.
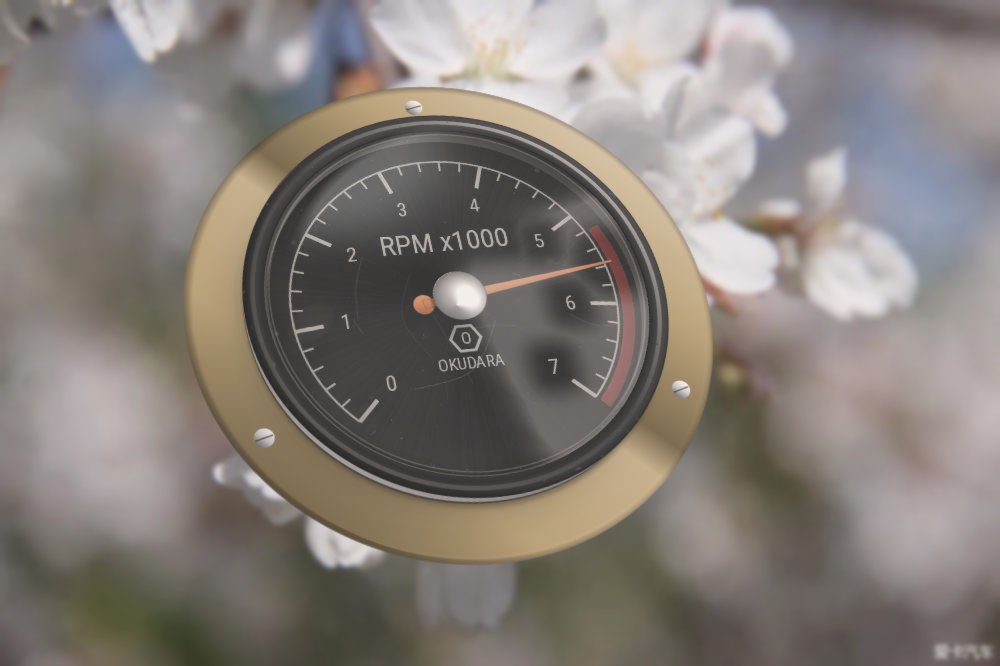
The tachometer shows 5600,rpm
